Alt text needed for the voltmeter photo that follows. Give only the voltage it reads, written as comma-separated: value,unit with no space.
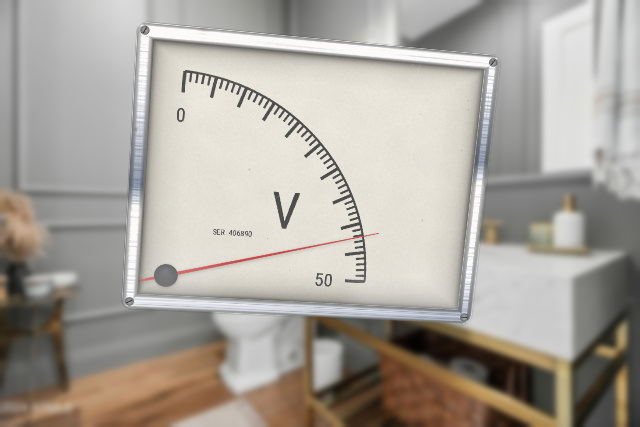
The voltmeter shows 42,V
